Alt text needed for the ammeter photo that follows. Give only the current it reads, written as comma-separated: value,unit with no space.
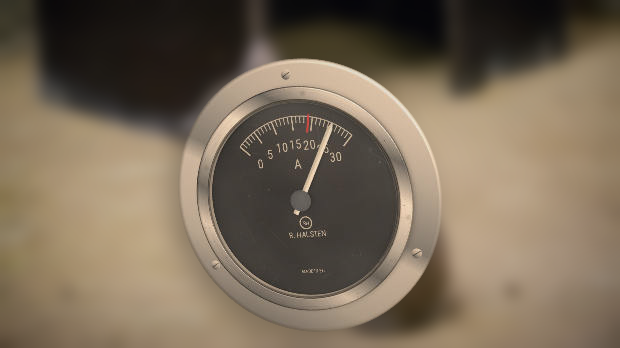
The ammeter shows 25,A
